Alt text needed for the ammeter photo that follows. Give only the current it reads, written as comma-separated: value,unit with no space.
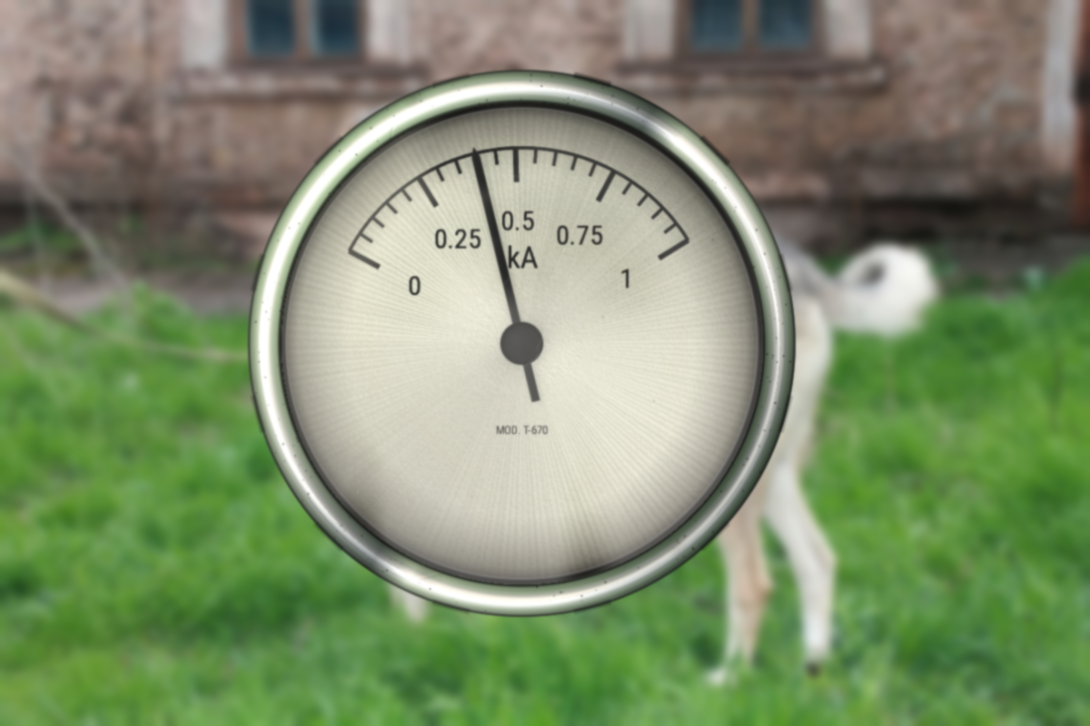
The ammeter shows 0.4,kA
